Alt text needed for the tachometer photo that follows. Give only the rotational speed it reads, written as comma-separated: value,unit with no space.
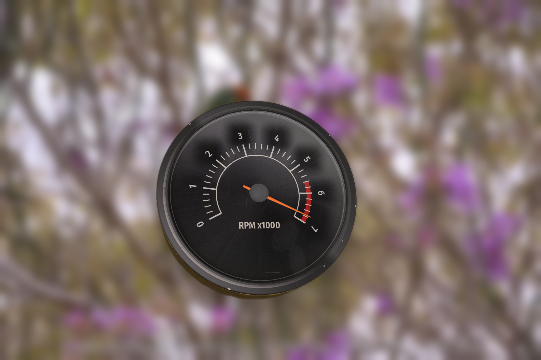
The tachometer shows 6800,rpm
